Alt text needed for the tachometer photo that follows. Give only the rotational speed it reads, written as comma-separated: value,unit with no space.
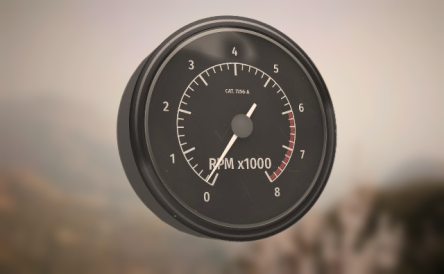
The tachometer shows 200,rpm
